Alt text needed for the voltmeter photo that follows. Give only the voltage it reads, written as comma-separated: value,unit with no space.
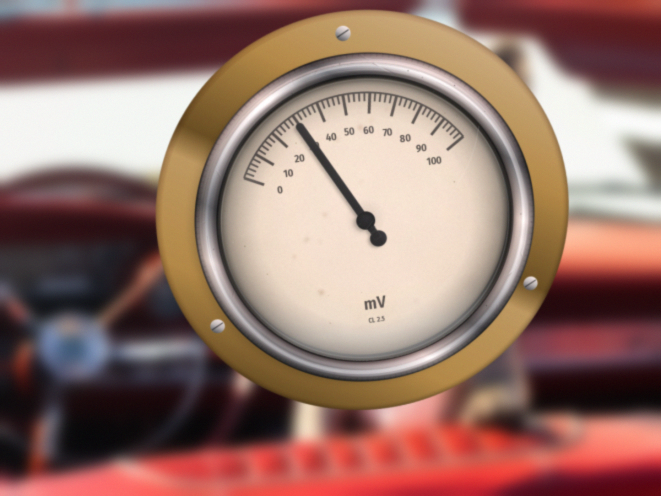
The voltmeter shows 30,mV
